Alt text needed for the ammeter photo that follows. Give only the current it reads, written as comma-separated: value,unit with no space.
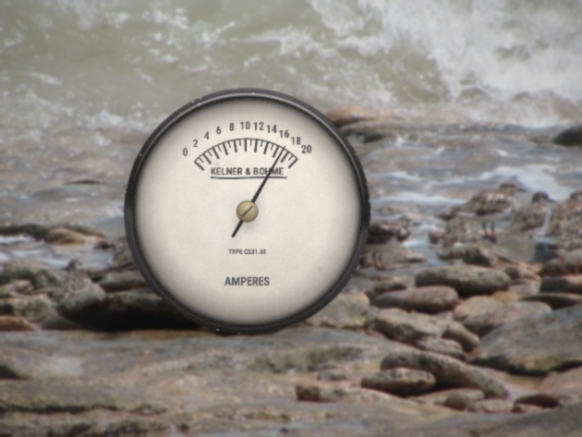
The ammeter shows 17,A
